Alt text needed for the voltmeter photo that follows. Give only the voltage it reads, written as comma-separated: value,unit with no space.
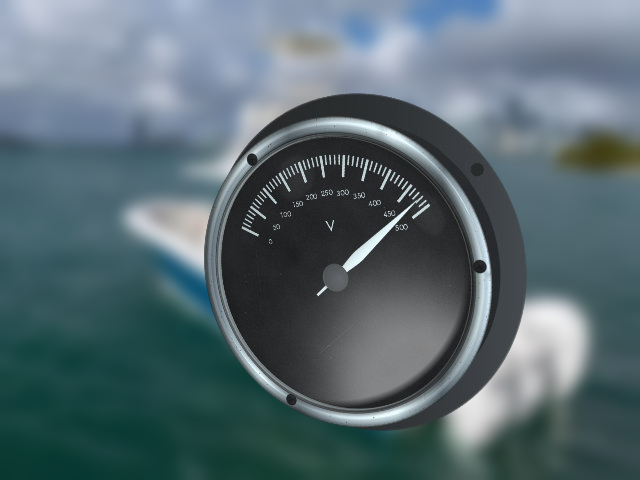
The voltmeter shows 480,V
